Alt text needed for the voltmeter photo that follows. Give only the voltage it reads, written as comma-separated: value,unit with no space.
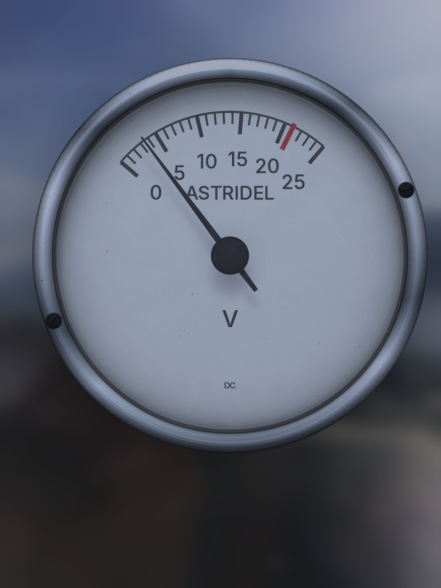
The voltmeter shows 3.5,V
